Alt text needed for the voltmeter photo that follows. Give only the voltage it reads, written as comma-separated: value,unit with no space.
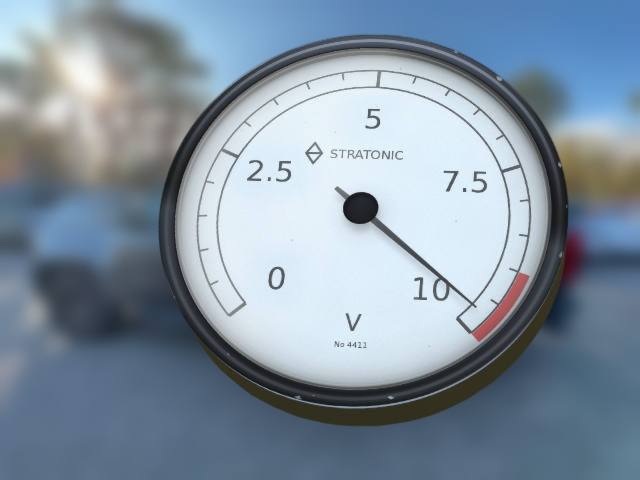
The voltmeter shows 9.75,V
